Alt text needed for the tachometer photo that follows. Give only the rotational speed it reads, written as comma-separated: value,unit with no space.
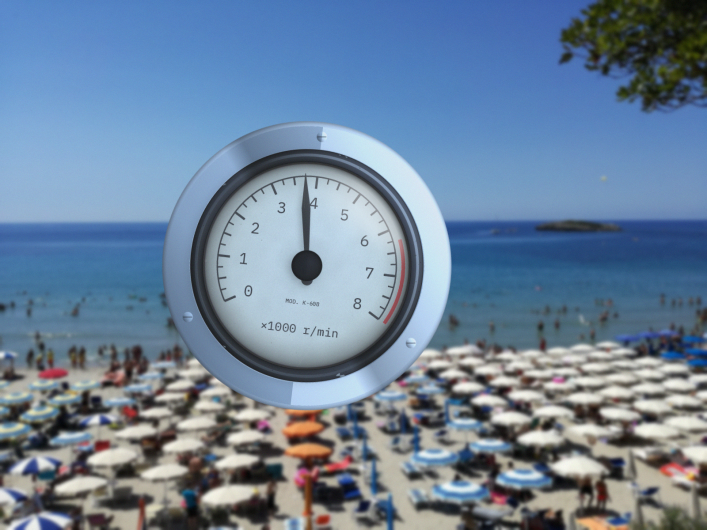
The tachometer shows 3750,rpm
